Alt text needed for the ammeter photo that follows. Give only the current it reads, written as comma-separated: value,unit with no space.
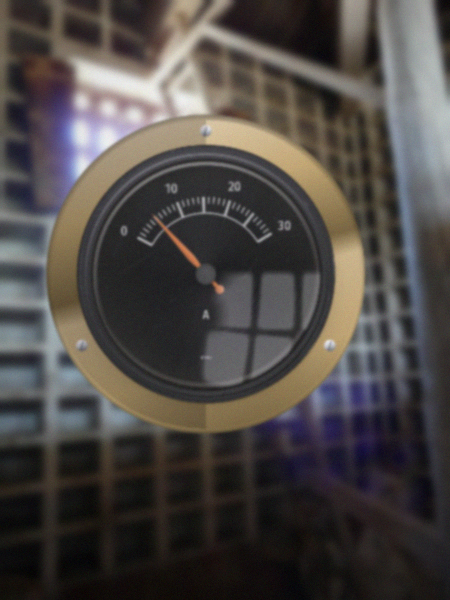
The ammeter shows 5,A
